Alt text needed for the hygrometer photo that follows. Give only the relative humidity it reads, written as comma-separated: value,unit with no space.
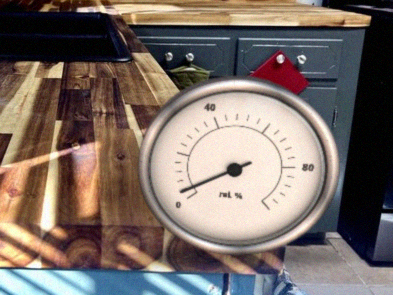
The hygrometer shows 4,%
